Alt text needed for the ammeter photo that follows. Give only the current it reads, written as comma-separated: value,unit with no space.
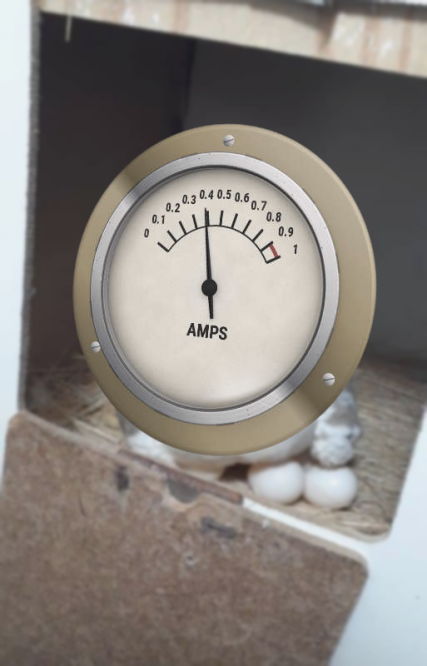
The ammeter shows 0.4,A
